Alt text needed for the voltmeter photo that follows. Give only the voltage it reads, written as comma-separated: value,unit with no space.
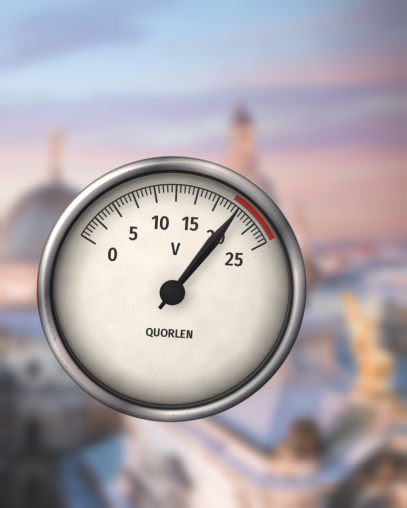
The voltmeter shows 20,V
